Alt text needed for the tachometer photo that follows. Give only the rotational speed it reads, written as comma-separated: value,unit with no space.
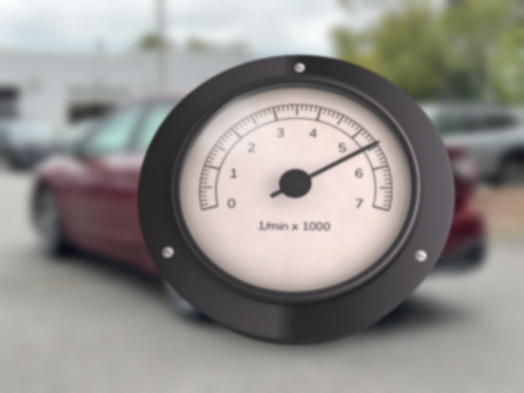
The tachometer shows 5500,rpm
